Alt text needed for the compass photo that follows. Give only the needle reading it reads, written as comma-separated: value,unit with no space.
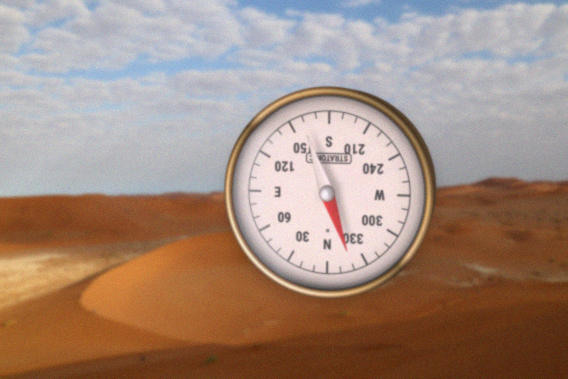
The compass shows 340,°
